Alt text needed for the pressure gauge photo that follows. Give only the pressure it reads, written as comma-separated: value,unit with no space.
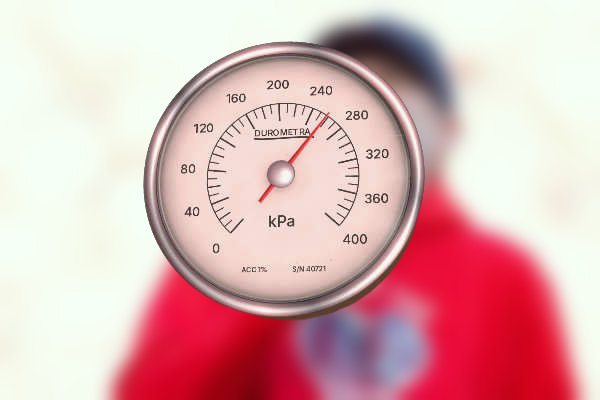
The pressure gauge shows 260,kPa
